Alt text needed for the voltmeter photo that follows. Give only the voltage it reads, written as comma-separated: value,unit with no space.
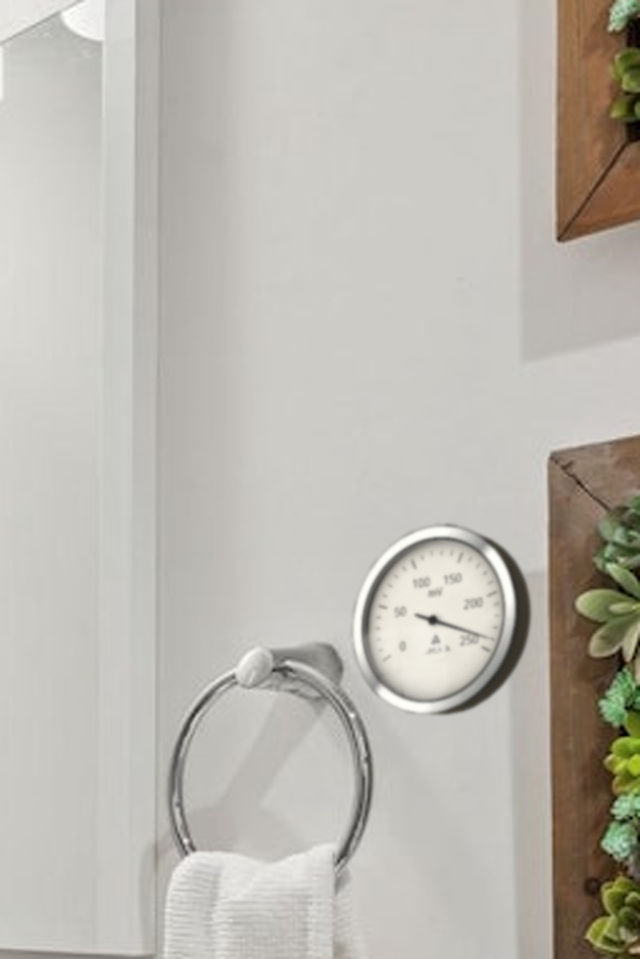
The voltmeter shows 240,mV
